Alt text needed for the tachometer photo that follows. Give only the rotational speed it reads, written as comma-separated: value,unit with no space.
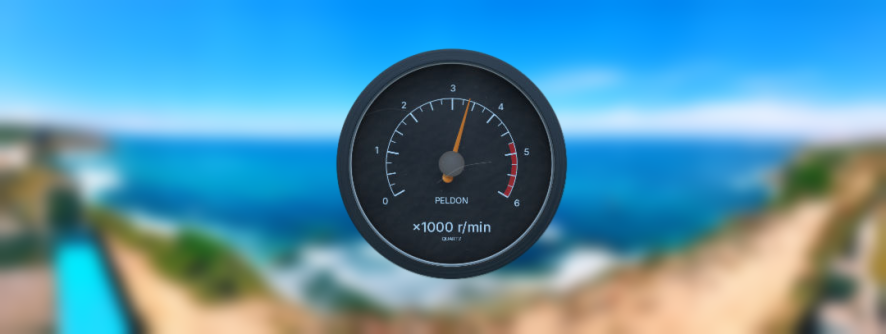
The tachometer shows 3375,rpm
